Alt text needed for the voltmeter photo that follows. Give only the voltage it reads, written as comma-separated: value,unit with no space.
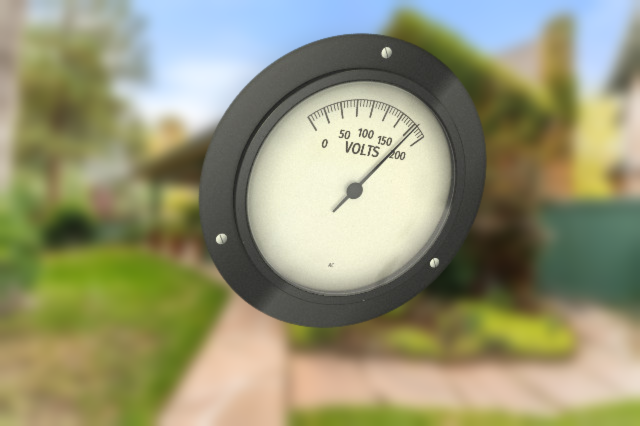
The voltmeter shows 175,V
